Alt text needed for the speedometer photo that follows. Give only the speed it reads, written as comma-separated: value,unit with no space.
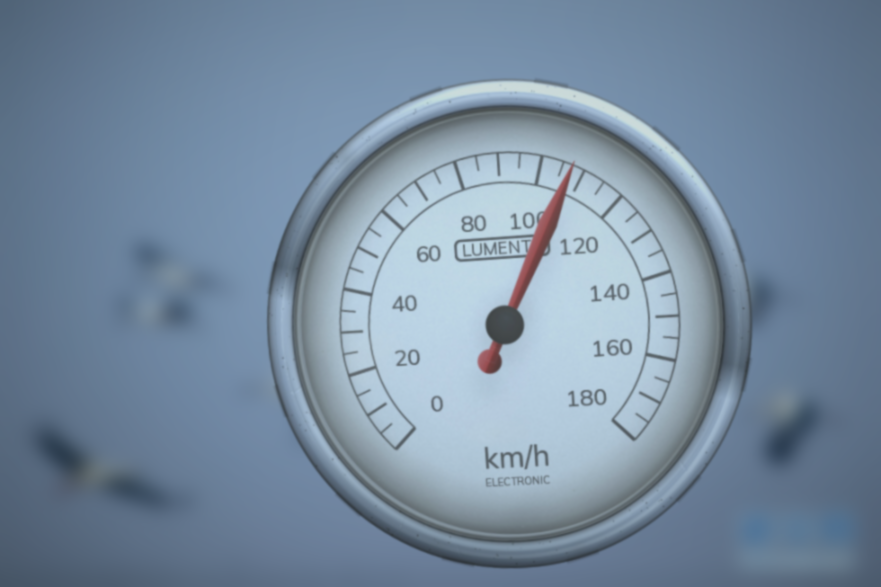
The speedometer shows 107.5,km/h
